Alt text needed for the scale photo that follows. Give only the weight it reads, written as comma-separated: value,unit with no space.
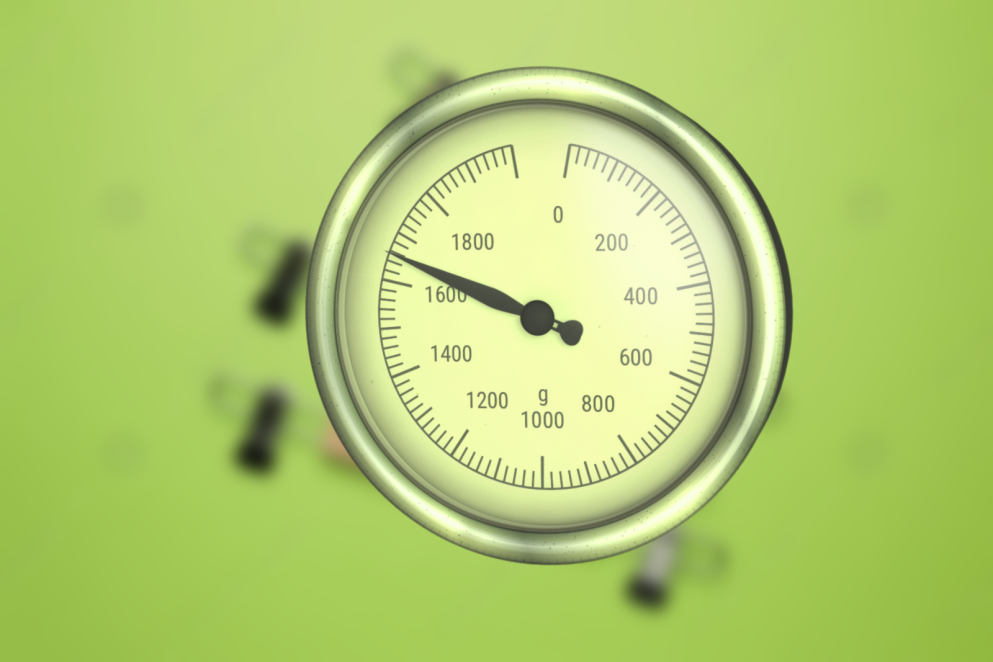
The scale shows 1660,g
